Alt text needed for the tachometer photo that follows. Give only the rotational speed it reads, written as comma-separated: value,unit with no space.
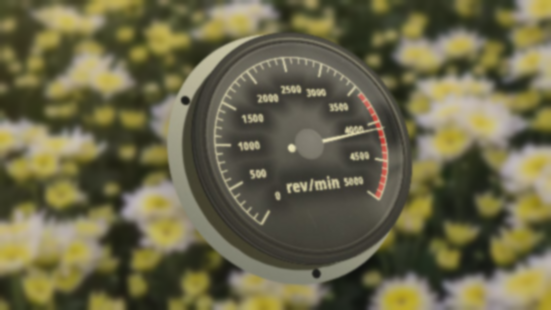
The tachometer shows 4100,rpm
